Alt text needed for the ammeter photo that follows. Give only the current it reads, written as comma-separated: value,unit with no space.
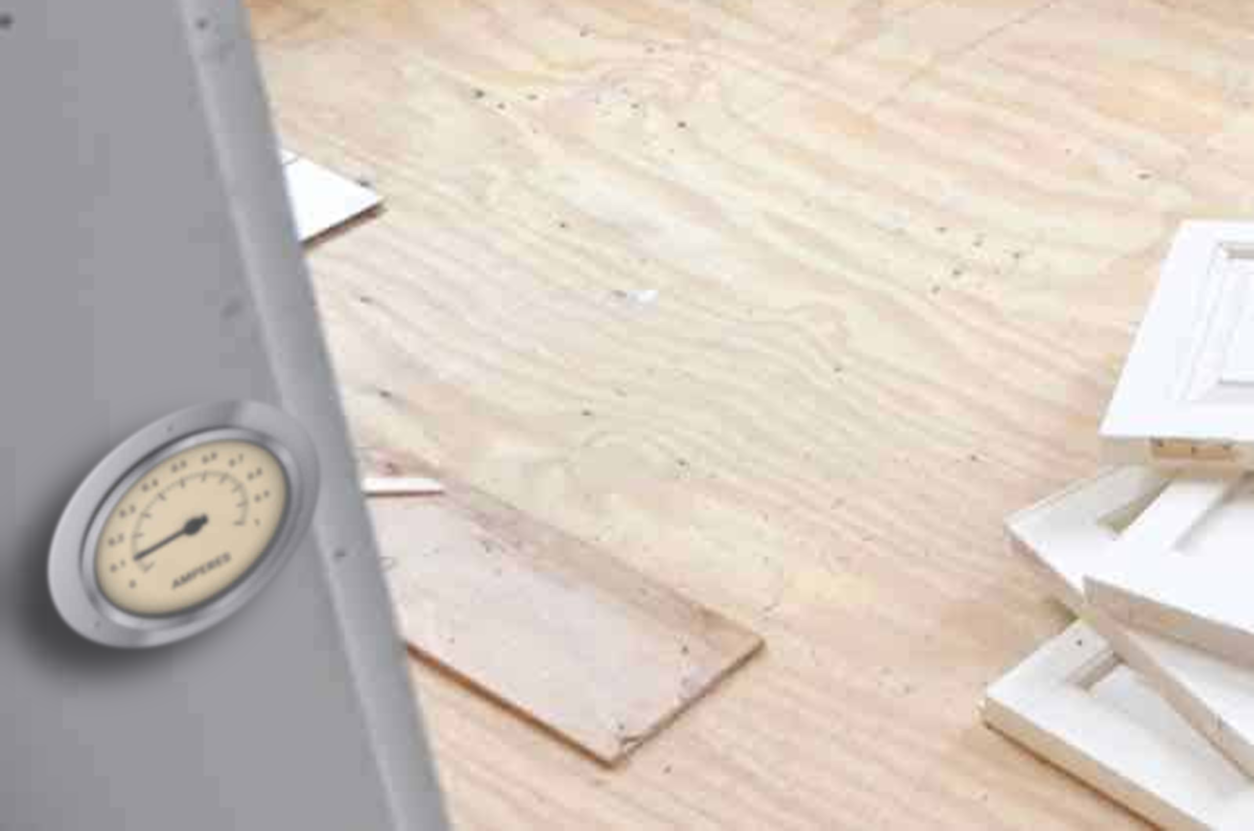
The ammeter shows 0.1,A
